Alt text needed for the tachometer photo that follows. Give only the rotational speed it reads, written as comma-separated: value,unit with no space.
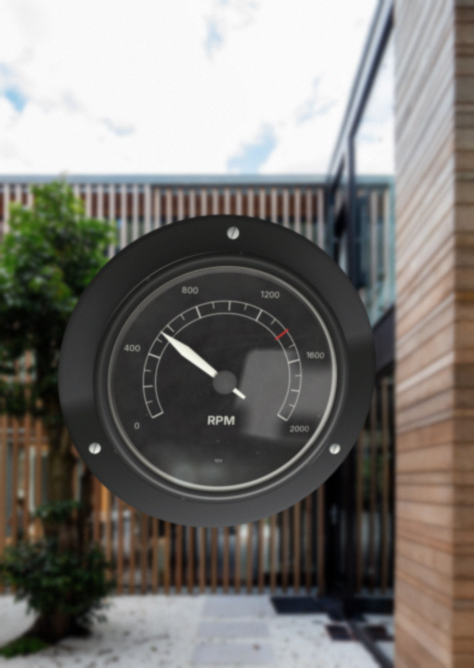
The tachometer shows 550,rpm
